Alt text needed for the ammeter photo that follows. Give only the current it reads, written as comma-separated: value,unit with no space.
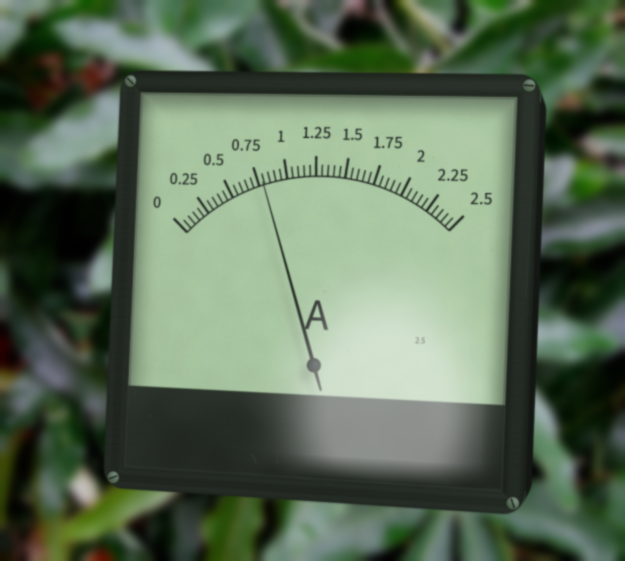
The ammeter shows 0.8,A
